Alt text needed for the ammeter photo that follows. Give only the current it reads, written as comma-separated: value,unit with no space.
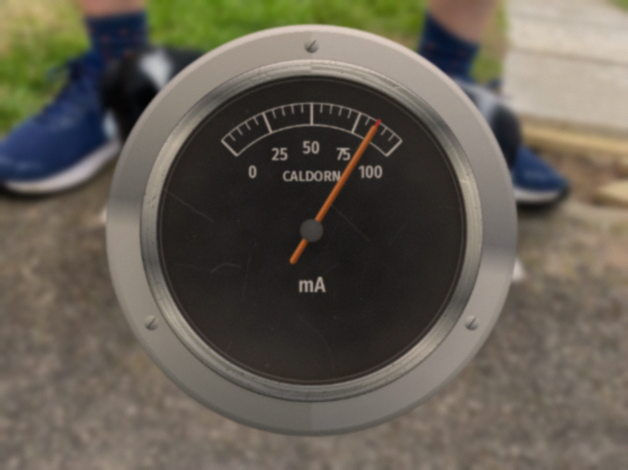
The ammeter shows 85,mA
